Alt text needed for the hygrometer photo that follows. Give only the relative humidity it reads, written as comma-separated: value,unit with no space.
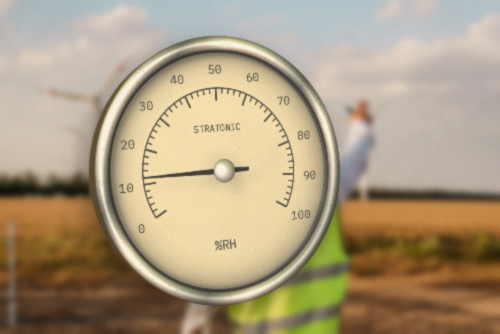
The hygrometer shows 12,%
